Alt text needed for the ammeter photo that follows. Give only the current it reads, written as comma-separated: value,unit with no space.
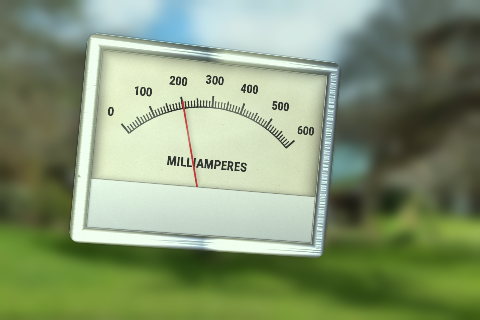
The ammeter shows 200,mA
